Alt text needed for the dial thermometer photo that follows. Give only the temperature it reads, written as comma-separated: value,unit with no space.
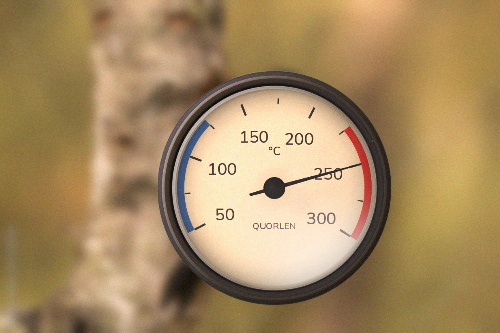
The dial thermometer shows 250,°C
